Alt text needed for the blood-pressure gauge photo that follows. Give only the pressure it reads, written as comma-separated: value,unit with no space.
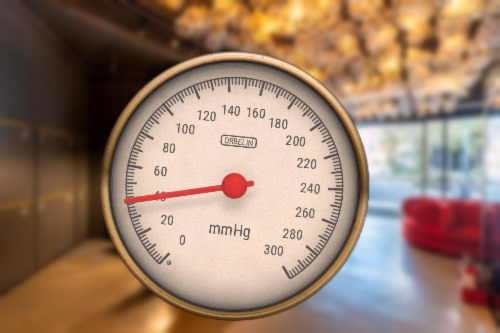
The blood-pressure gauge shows 40,mmHg
